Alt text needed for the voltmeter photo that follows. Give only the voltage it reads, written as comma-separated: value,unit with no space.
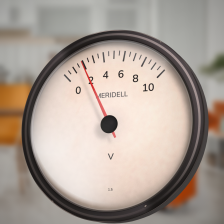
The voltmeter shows 2,V
